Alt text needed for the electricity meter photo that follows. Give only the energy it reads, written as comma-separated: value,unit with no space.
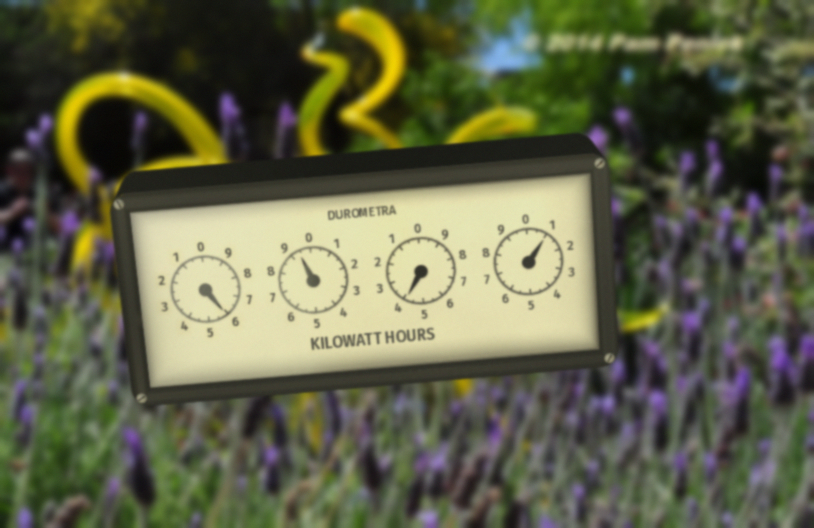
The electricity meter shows 5941,kWh
